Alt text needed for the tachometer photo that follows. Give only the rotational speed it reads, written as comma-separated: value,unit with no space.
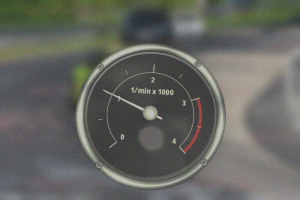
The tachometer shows 1000,rpm
